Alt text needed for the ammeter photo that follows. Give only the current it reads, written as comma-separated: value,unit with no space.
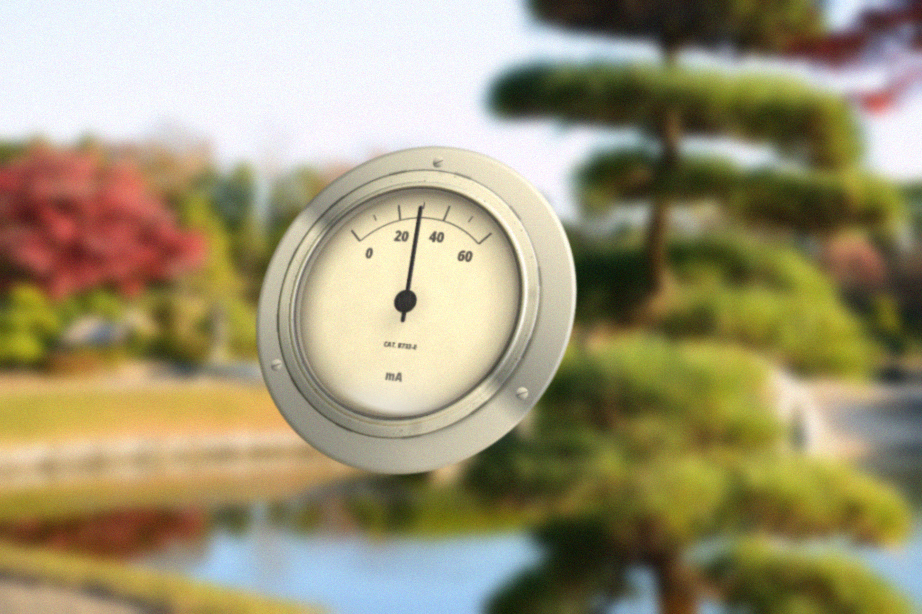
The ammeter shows 30,mA
